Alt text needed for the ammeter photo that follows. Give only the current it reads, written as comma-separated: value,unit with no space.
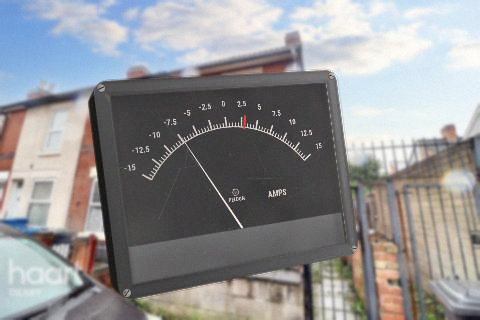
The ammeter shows -7.5,A
